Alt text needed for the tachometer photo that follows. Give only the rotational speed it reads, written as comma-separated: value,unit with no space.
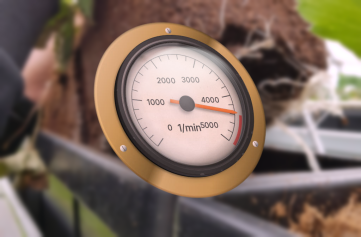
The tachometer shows 4400,rpm
